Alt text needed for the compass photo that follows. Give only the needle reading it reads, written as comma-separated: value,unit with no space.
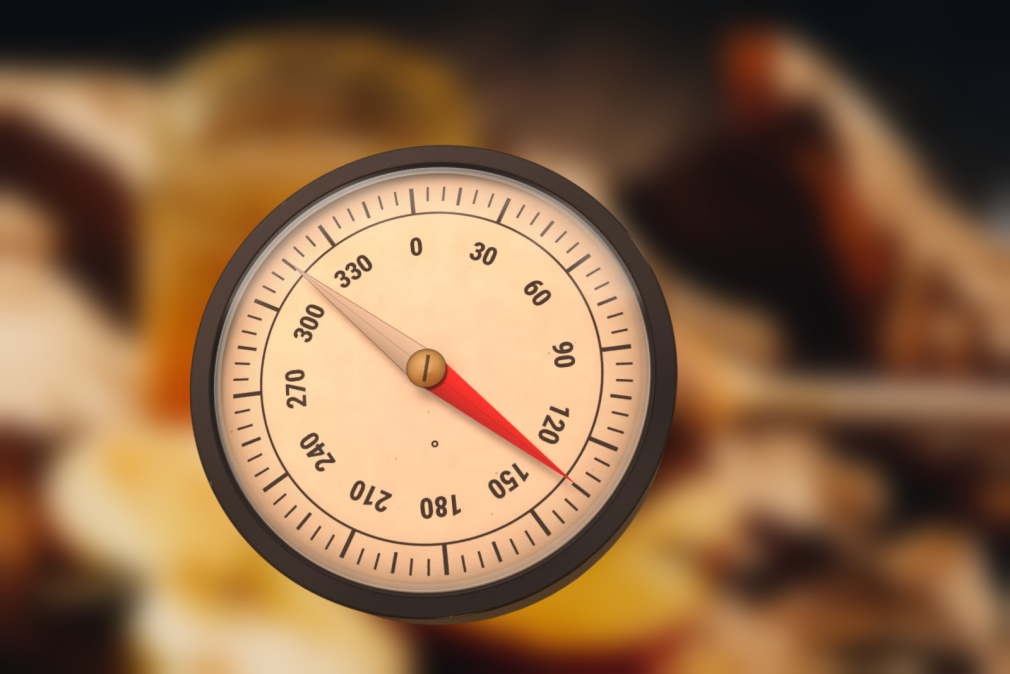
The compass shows 135,°
